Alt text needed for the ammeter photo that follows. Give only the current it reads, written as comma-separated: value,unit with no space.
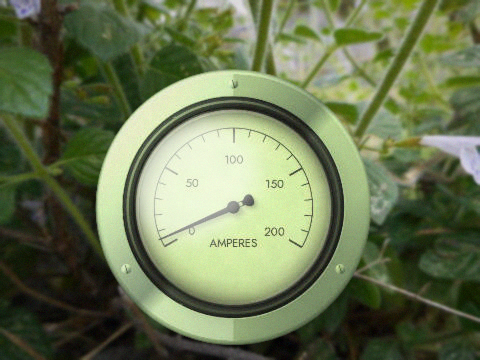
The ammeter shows 5,A
